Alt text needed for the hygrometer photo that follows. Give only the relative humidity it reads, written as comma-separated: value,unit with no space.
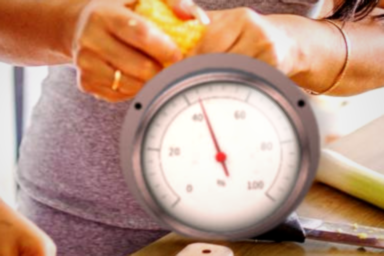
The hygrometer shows 44,%
